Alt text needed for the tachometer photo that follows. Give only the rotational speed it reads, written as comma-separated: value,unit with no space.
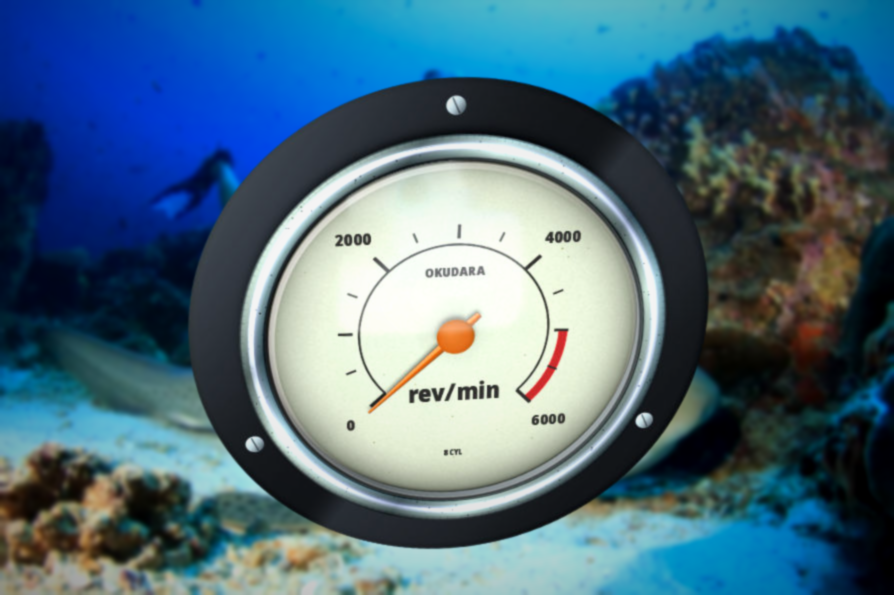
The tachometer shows 0,rpm
